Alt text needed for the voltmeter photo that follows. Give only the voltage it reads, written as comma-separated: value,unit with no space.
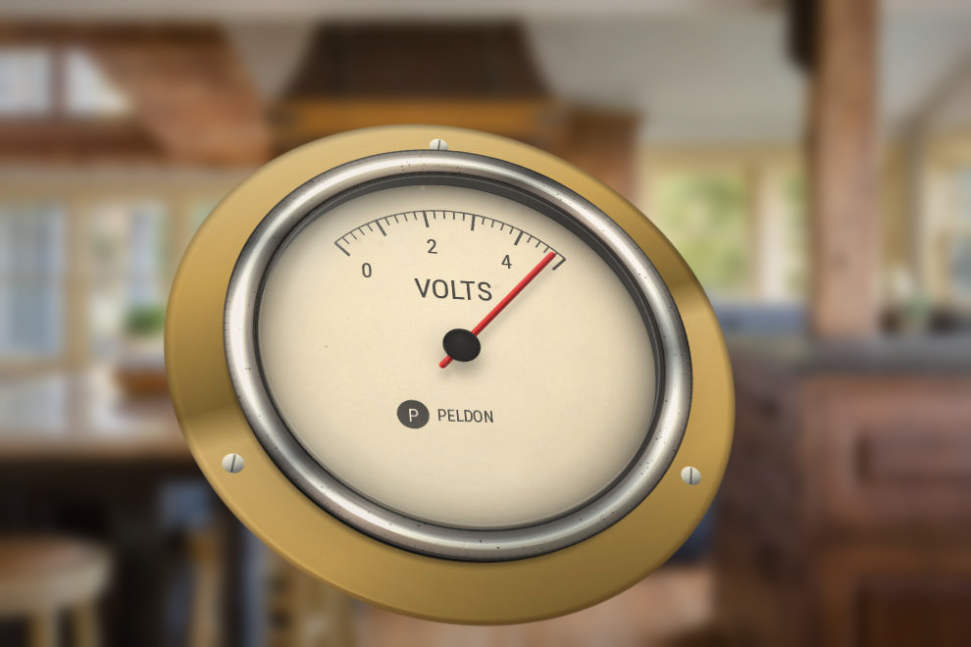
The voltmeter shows 4.8,V
